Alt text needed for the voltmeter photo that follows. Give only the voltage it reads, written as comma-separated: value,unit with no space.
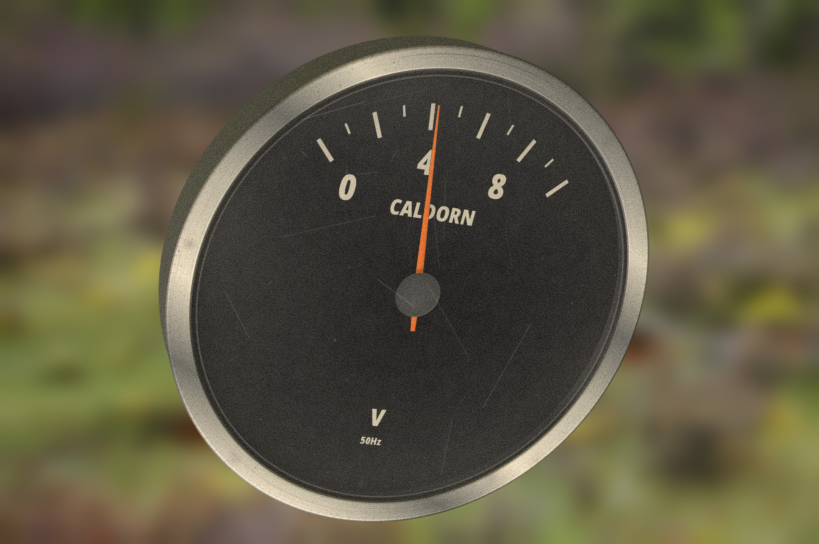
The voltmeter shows 4,V
